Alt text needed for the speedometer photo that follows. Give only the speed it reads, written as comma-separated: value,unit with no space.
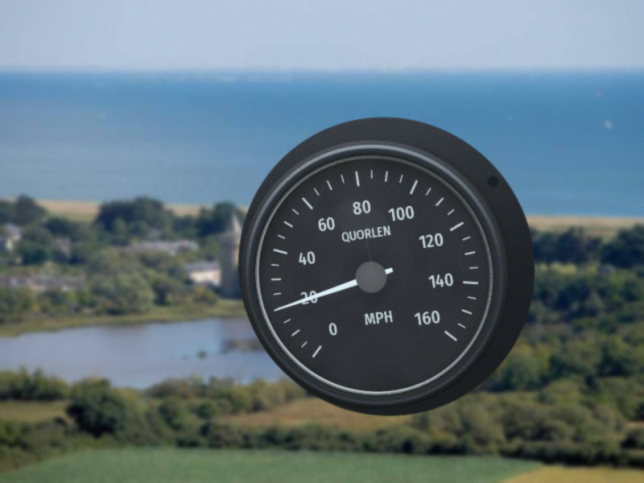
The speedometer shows 20,mph
